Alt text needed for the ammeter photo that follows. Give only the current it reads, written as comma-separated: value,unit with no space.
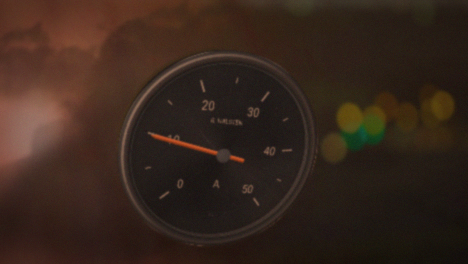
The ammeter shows 10,A
